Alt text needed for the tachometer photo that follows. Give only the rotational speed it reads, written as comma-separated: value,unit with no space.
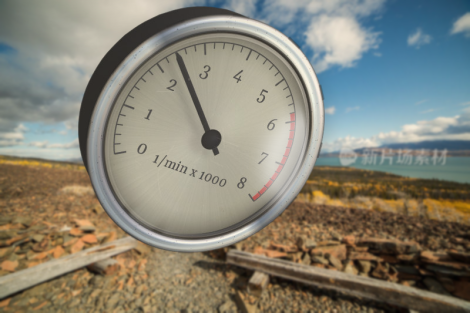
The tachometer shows 2400,rpm
